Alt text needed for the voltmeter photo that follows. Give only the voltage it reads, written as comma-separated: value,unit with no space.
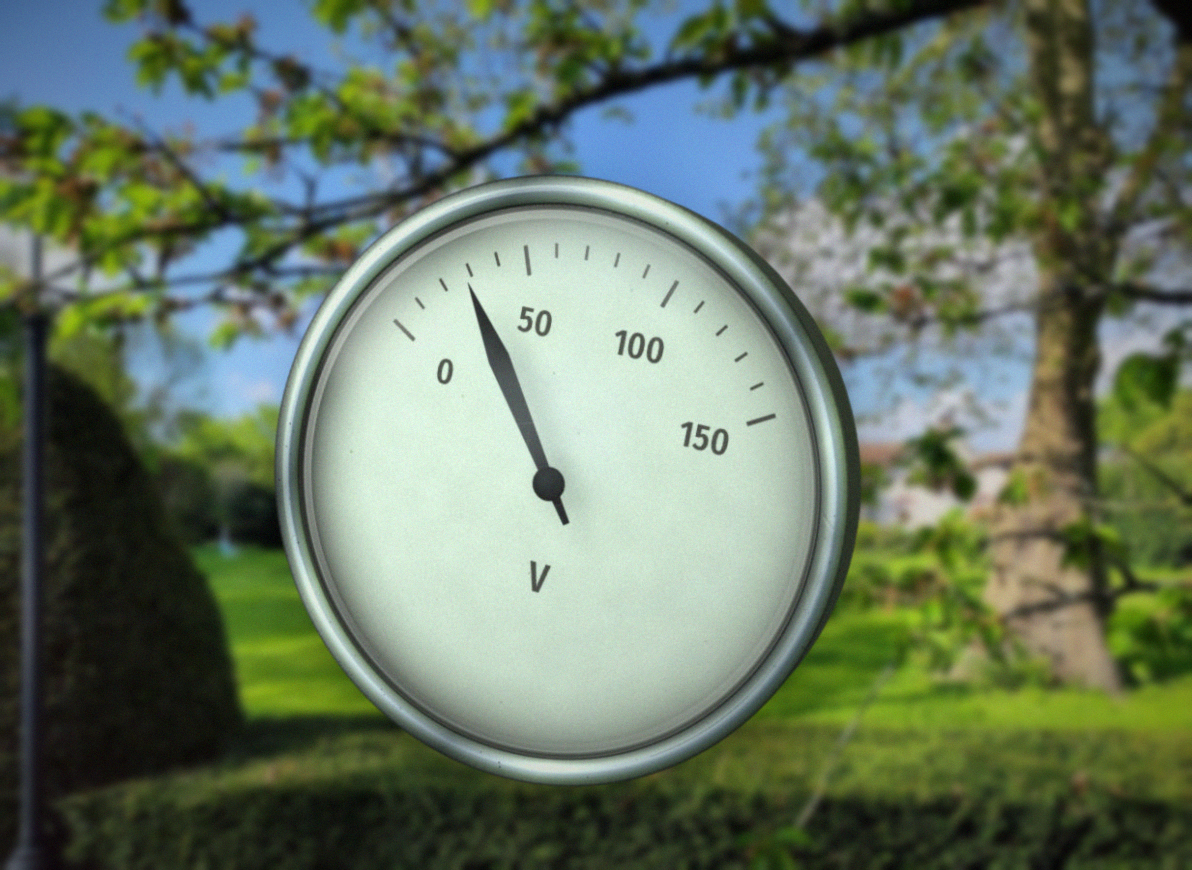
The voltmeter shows 30,V
